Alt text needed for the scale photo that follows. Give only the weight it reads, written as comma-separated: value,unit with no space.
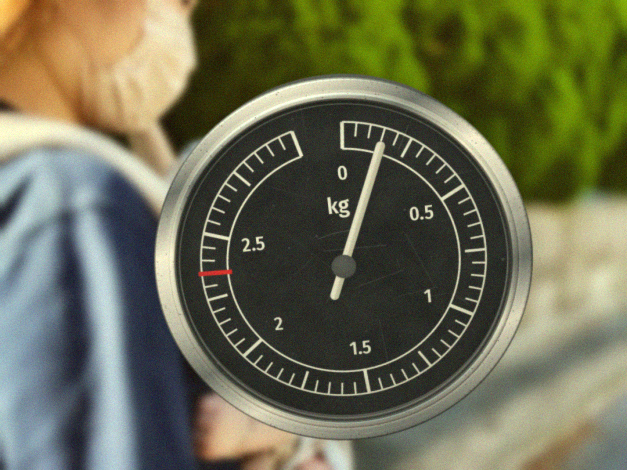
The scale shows 0.15,kg
